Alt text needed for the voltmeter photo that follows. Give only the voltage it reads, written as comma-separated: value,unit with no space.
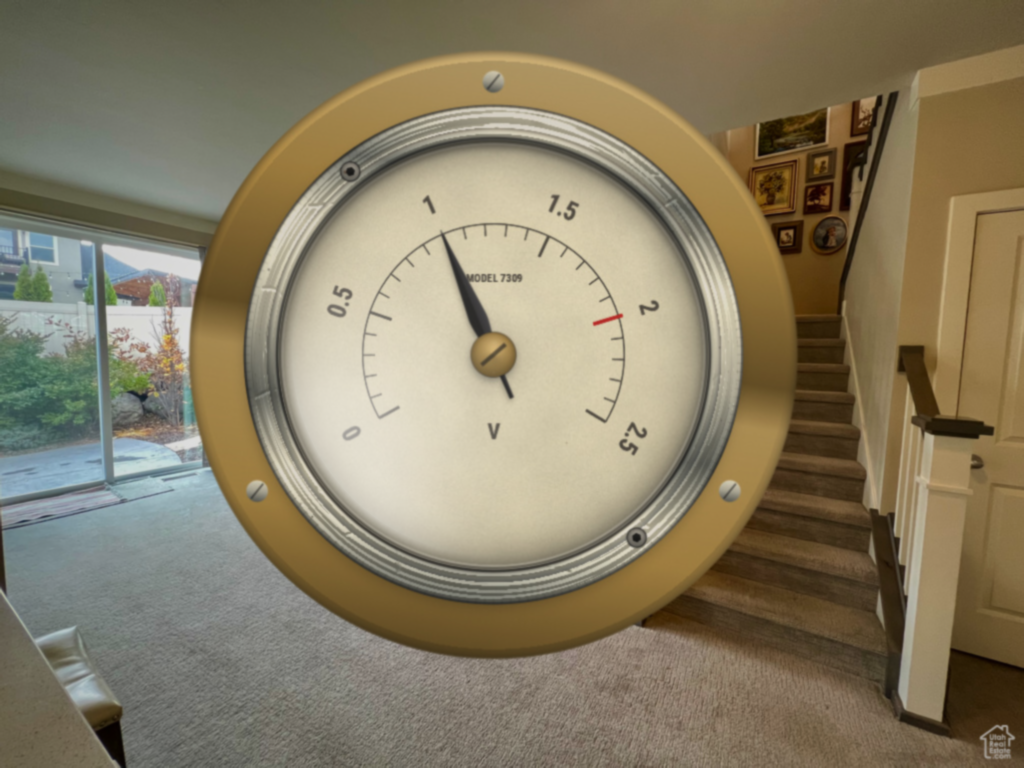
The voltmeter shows 1,V
